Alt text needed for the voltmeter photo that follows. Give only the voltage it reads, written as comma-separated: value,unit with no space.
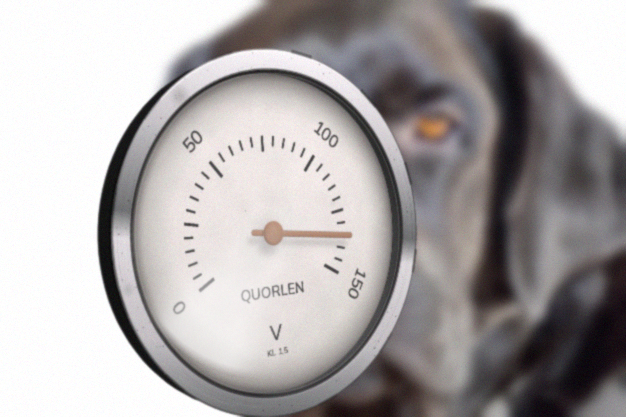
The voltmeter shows 135,V
